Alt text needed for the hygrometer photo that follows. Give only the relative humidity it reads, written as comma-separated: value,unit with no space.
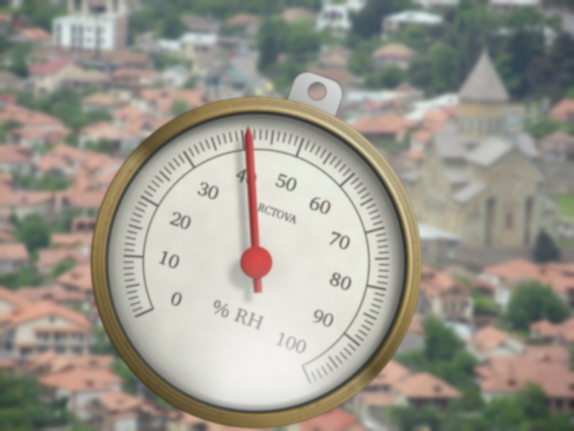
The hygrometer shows 41,%
